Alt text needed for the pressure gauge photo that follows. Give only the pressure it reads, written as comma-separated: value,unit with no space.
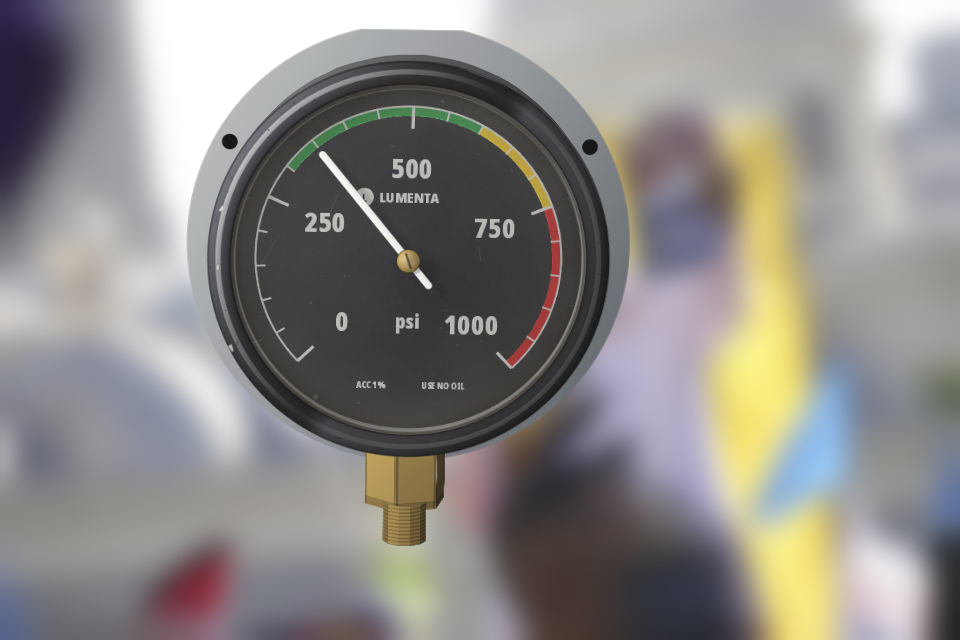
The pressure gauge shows 350,psi
